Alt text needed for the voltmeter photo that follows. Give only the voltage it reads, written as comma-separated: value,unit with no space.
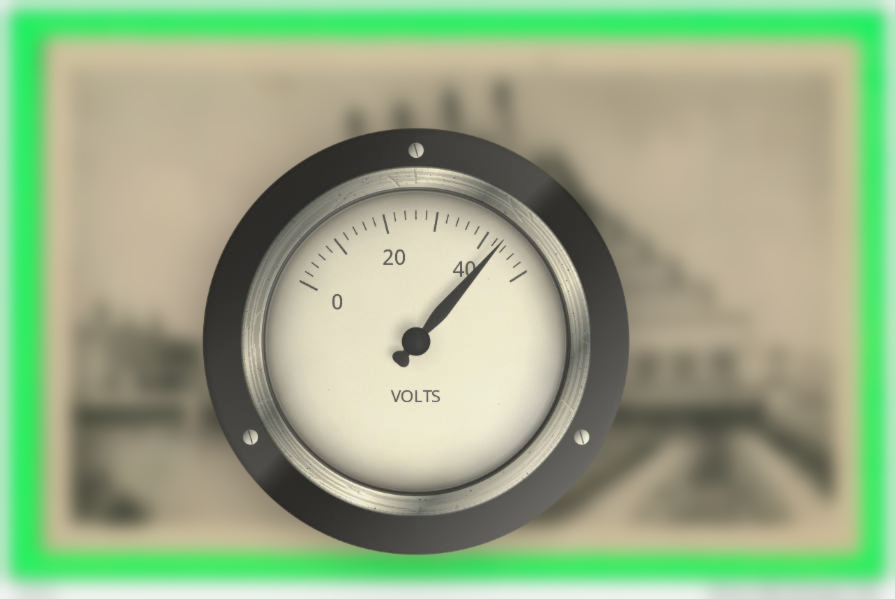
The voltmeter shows 43,V
